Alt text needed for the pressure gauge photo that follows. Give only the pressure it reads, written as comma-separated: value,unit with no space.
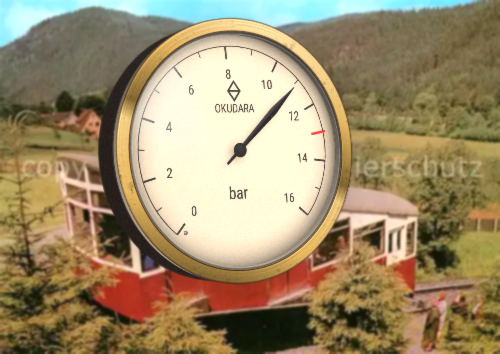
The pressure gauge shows 11,bar
